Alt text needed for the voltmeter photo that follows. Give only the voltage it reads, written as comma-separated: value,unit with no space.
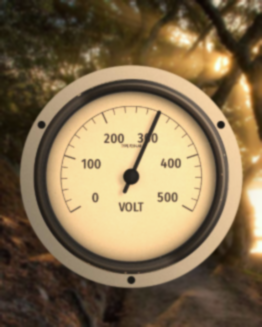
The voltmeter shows 300,V
